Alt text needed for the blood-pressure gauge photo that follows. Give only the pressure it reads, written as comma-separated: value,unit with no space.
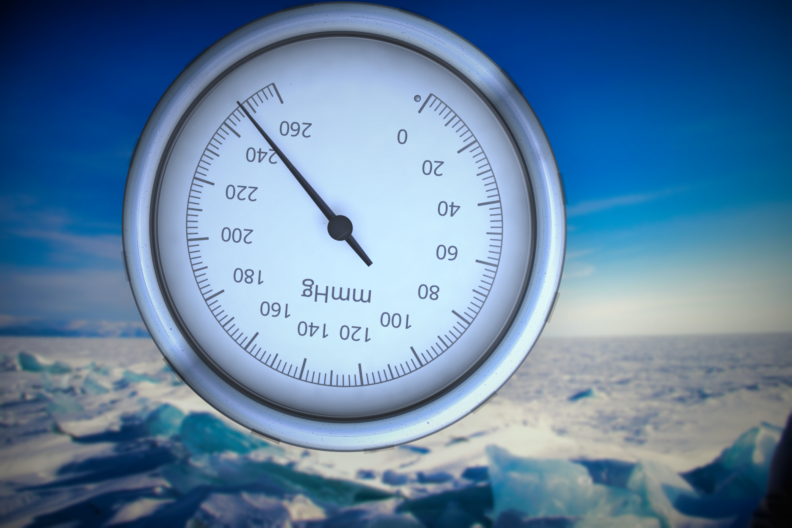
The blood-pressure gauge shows 248,mmHg
